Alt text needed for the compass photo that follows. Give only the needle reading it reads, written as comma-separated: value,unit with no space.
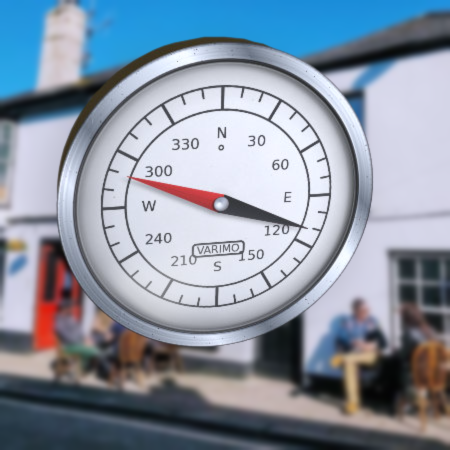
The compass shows 290,°
